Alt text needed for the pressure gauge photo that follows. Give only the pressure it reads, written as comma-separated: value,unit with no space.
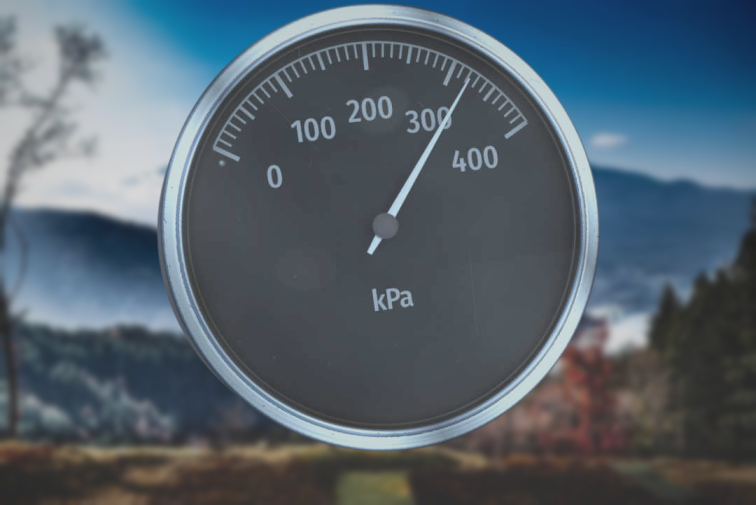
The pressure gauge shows 320,kPa
